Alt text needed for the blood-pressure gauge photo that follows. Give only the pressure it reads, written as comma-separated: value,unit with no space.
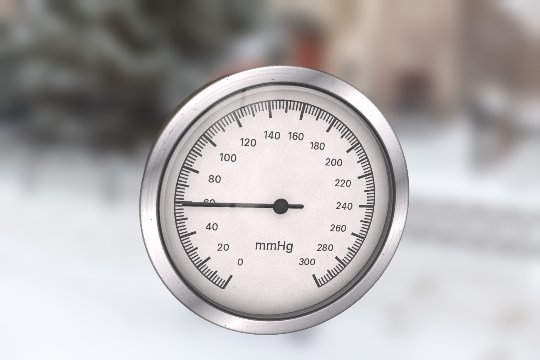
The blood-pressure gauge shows 60,mmHg
